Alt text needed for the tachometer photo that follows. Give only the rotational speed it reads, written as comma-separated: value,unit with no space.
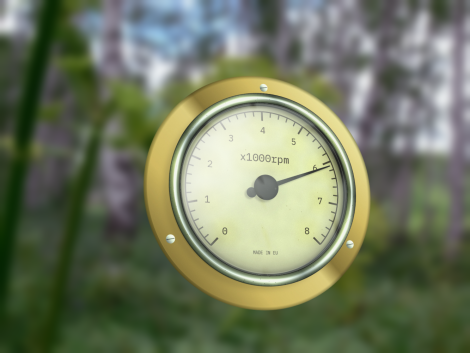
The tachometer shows 6100,rpm
